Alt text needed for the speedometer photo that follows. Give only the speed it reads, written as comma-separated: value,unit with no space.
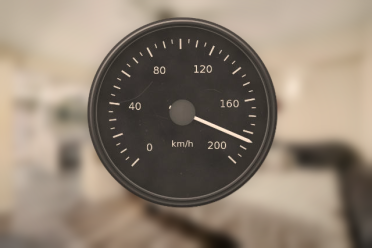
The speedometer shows 185,km/h
